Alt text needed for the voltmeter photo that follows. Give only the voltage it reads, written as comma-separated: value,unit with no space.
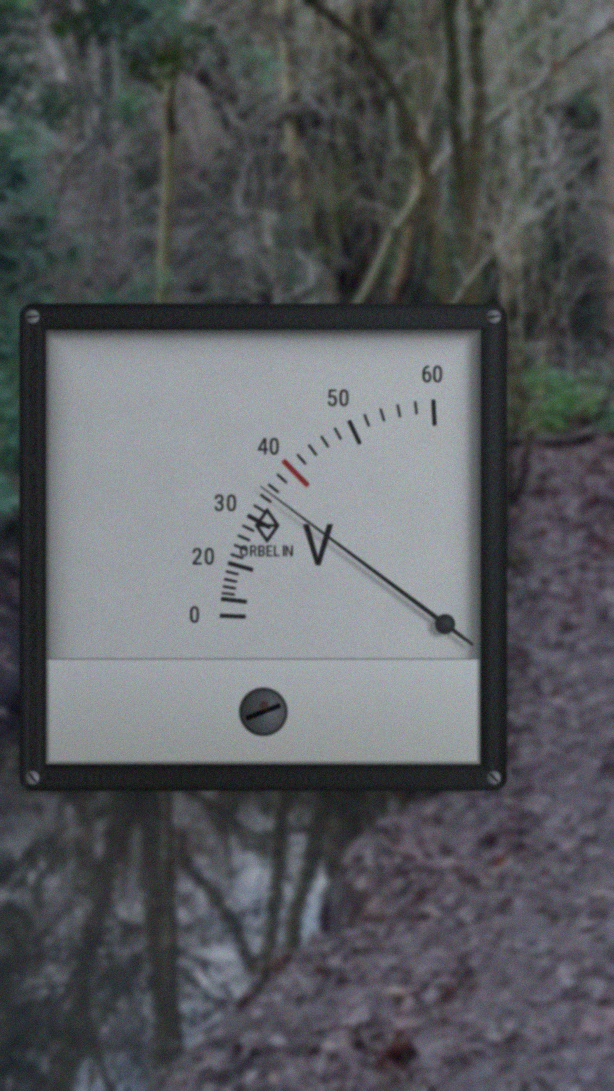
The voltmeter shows 35,V
